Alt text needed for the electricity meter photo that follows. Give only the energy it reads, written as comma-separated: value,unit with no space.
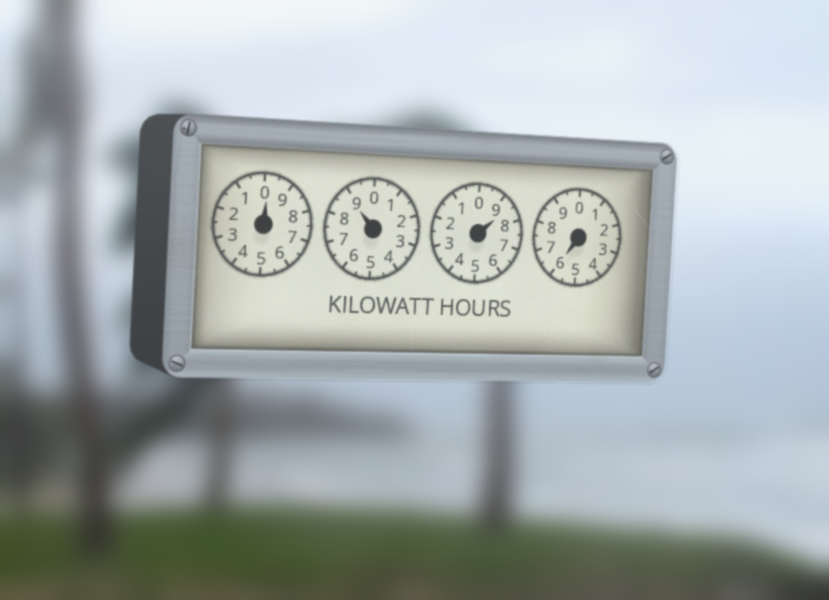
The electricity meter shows 9886,kWh
